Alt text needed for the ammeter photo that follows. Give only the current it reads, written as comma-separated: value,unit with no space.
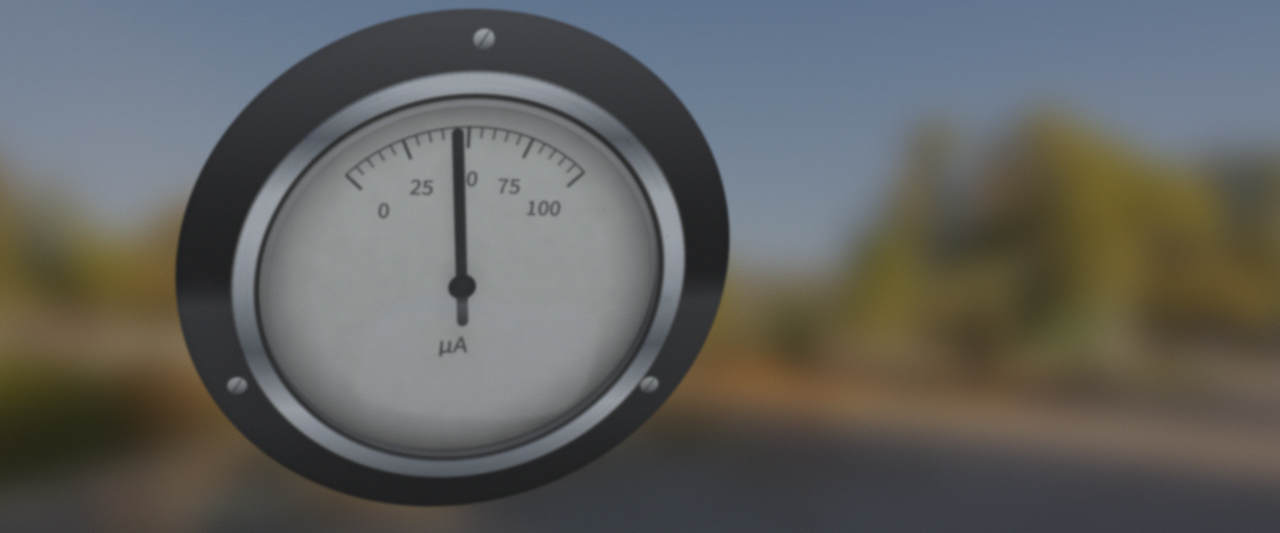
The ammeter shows 45,µA
